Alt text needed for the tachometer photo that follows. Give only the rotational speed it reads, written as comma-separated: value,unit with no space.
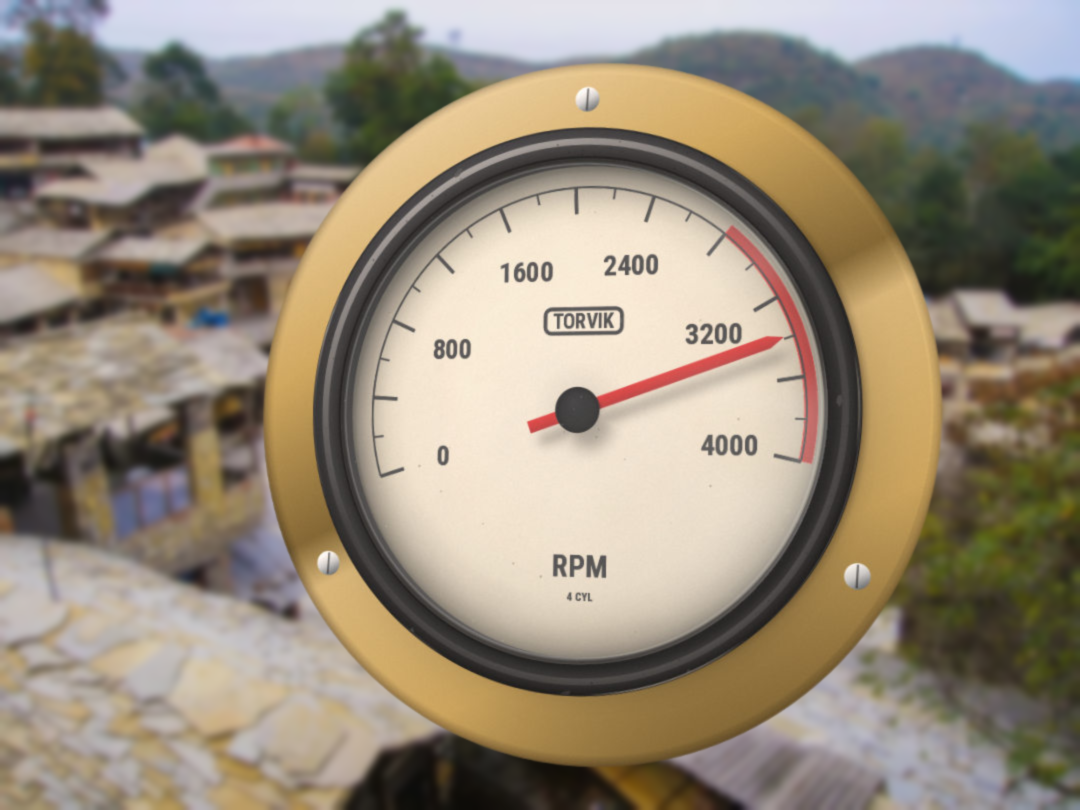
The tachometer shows 3400,rpm
